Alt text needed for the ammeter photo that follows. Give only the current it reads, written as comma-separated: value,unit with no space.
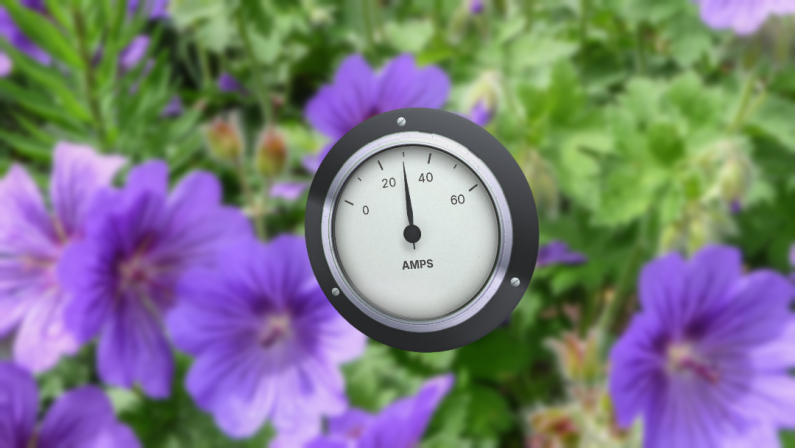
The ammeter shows 30,A
